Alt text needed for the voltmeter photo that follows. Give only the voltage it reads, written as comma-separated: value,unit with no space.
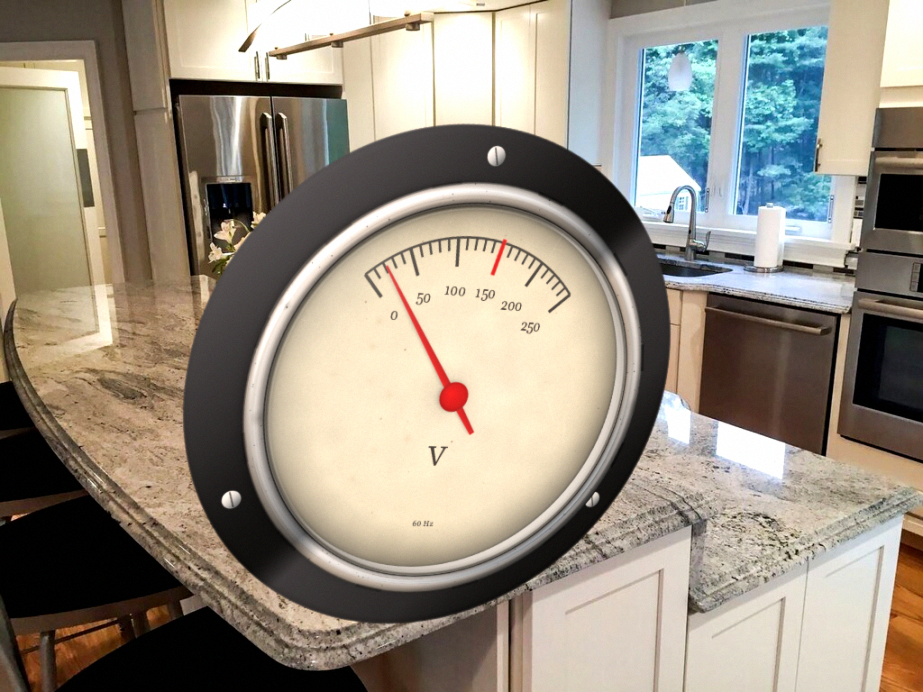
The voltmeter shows 20,V
